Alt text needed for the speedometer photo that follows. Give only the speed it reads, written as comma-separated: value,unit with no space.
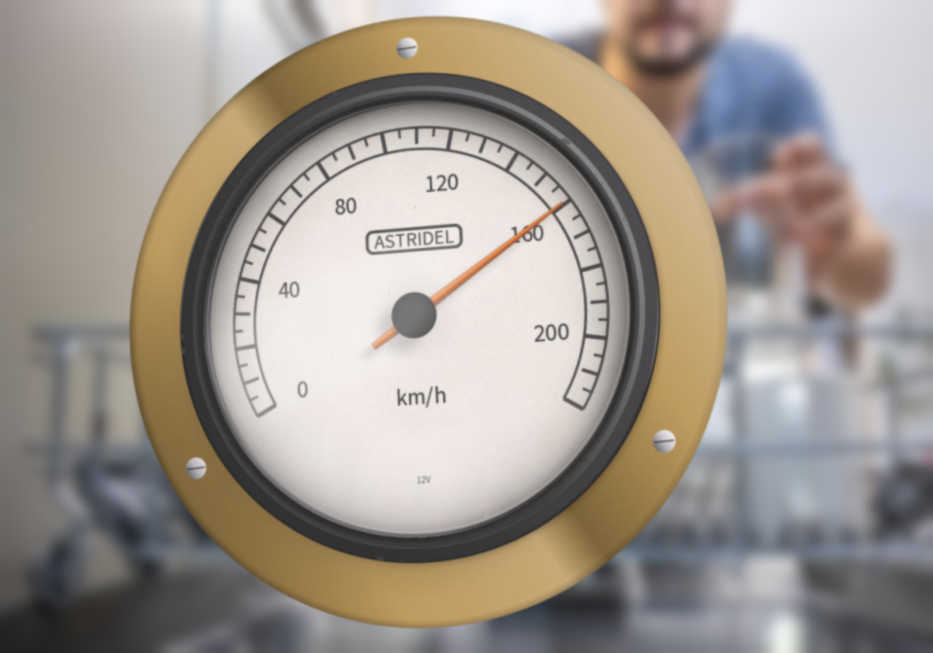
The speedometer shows 160,km/h
